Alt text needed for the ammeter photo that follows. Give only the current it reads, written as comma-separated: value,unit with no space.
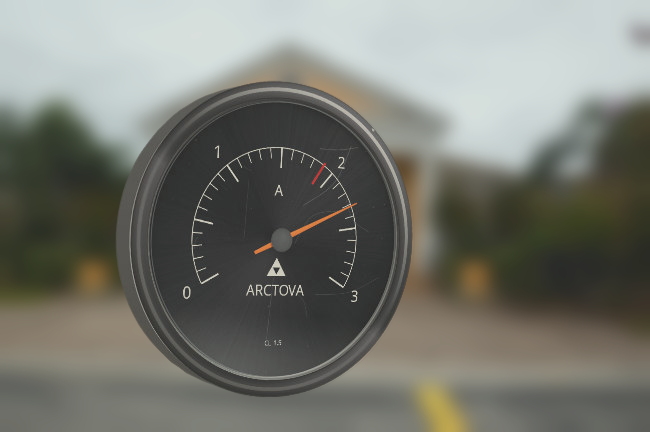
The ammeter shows 2.3,A
